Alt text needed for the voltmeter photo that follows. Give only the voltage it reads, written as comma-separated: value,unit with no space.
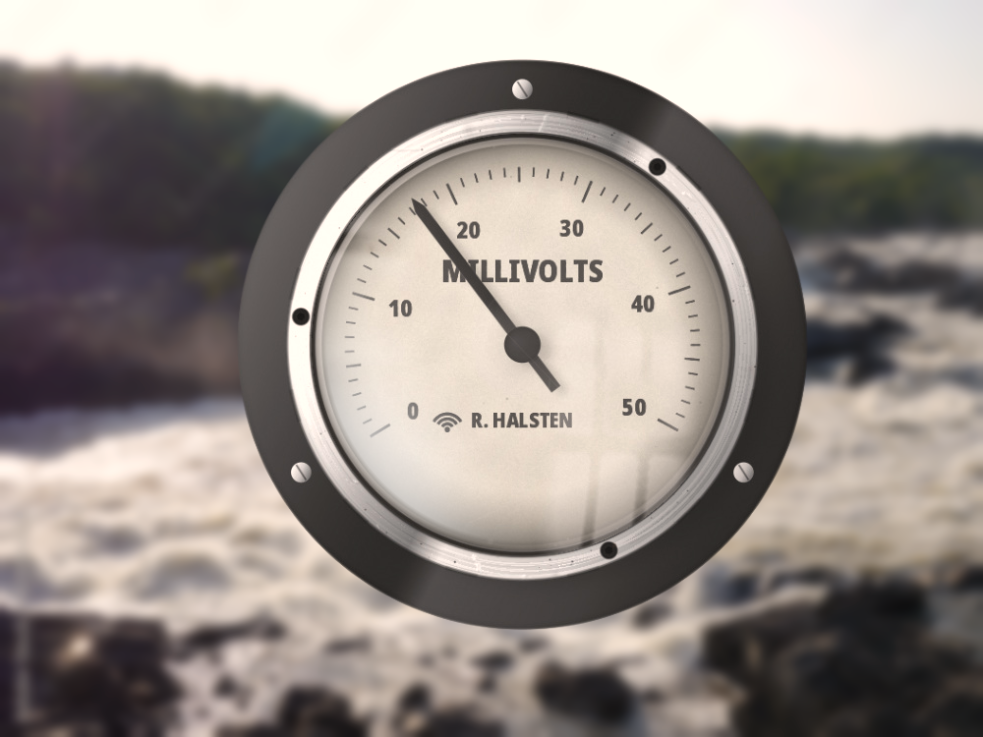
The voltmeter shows 17.5,mV
